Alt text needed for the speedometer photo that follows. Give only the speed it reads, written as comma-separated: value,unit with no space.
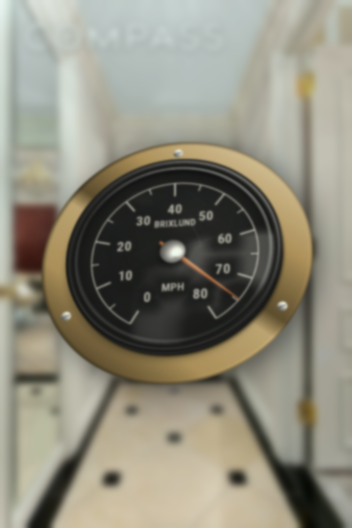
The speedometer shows 75,mph
